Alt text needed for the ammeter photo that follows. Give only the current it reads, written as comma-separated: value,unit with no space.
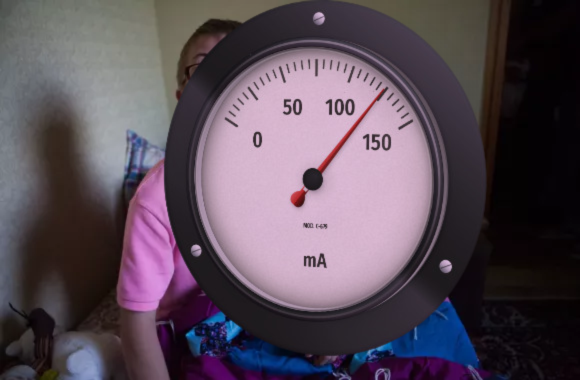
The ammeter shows 125,mA
